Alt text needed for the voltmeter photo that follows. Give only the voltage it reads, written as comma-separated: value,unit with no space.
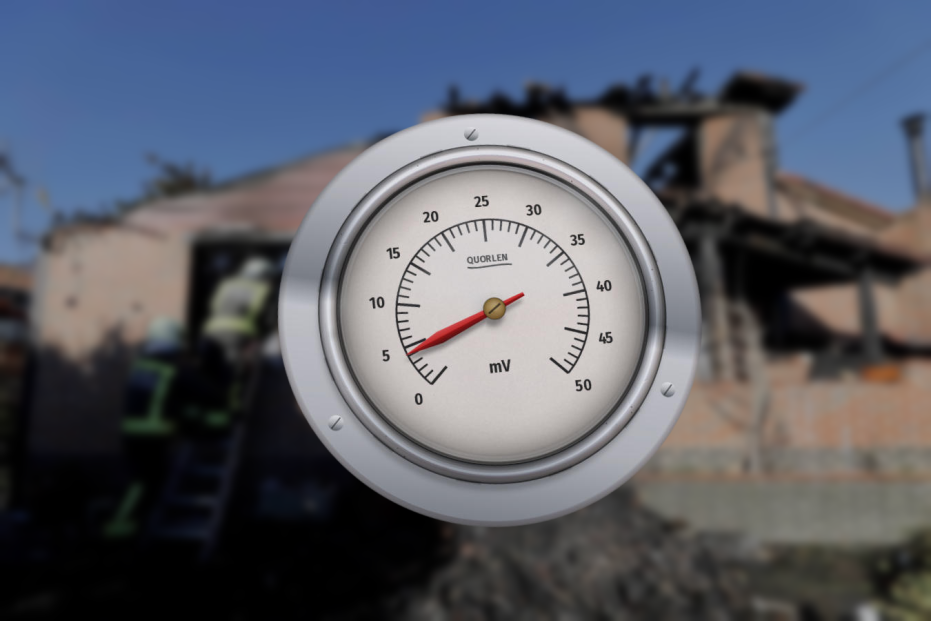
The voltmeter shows 4,mV
